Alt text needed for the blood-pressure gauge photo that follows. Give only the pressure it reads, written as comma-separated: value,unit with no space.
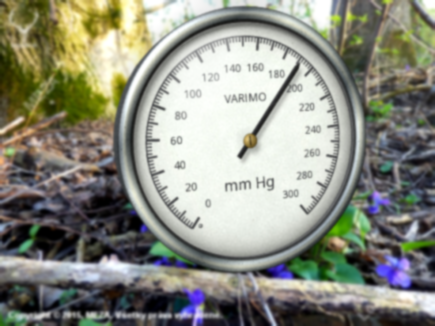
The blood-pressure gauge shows 190,mmHg
